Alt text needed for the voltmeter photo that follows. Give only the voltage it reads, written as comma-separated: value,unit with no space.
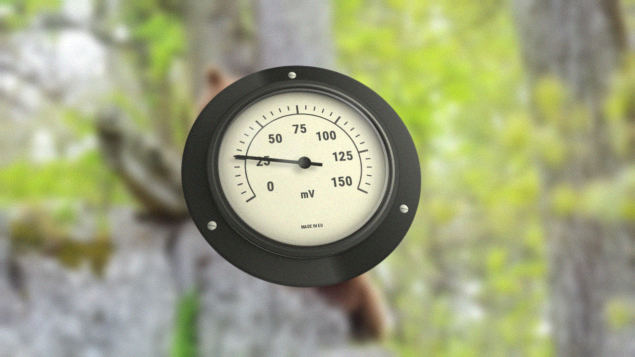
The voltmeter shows 25,mV
